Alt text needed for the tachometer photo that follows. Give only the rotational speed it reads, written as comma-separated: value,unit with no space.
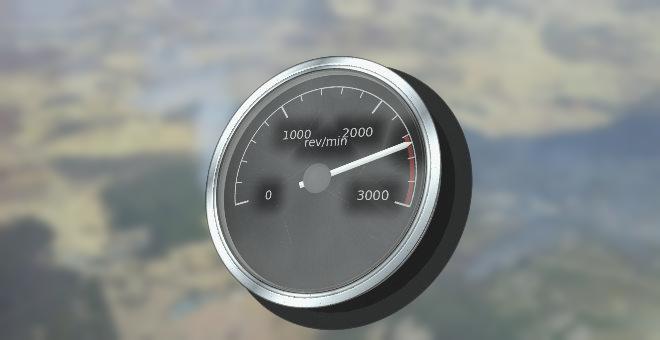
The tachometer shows 2500,rpm
